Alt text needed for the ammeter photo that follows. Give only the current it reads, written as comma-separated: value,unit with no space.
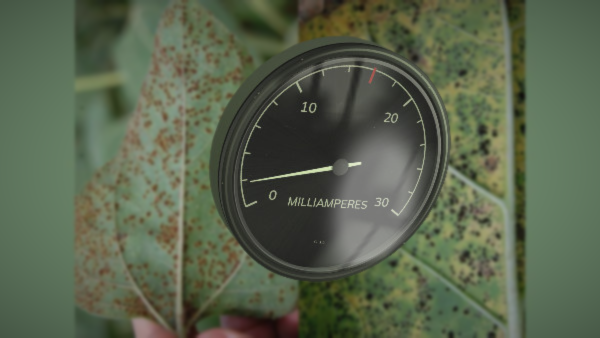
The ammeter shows 2,mA
